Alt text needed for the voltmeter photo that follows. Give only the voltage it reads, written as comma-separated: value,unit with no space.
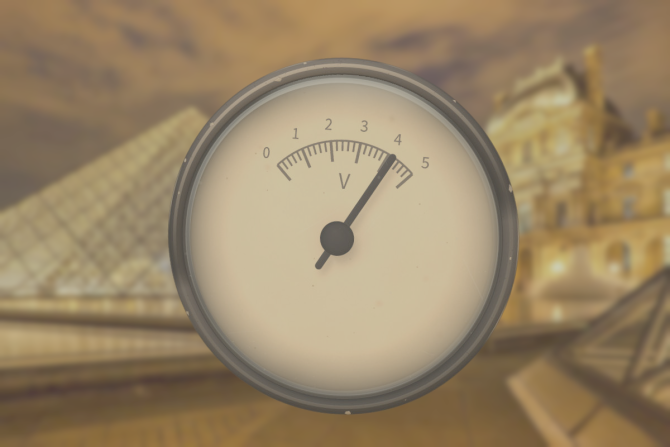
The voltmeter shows 4.2,V
